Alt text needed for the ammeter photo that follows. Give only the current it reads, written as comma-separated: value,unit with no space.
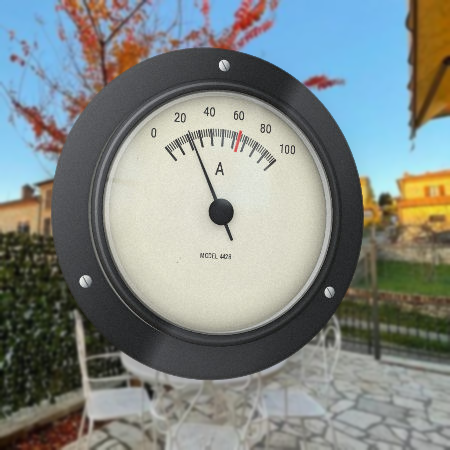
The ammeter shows 20,A
